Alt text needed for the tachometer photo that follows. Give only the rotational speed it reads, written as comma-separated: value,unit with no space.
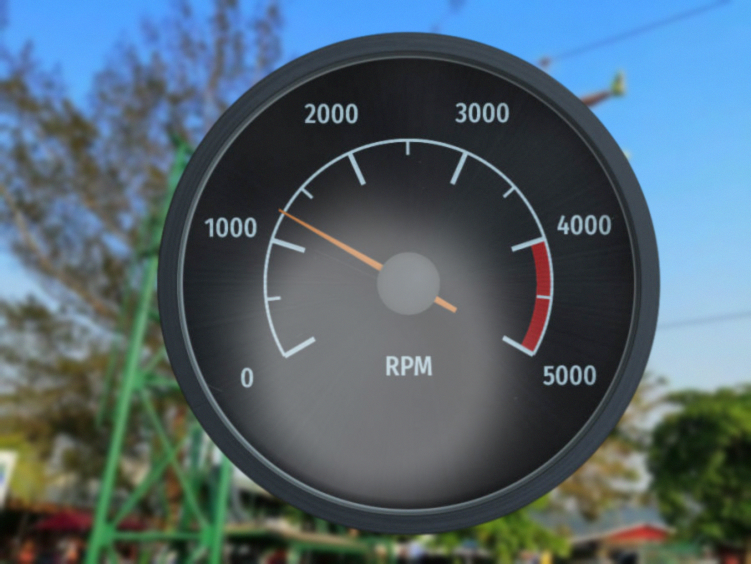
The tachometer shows 1250,rpm
